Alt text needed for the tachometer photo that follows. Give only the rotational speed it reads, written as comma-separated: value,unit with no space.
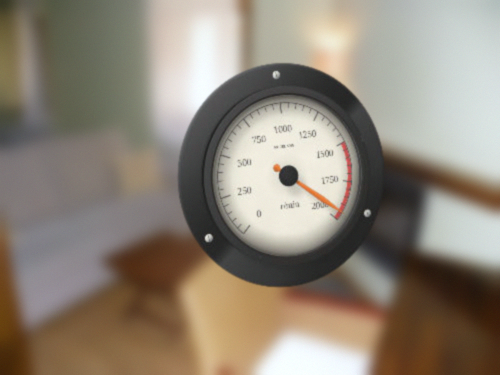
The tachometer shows 1950,rpm
